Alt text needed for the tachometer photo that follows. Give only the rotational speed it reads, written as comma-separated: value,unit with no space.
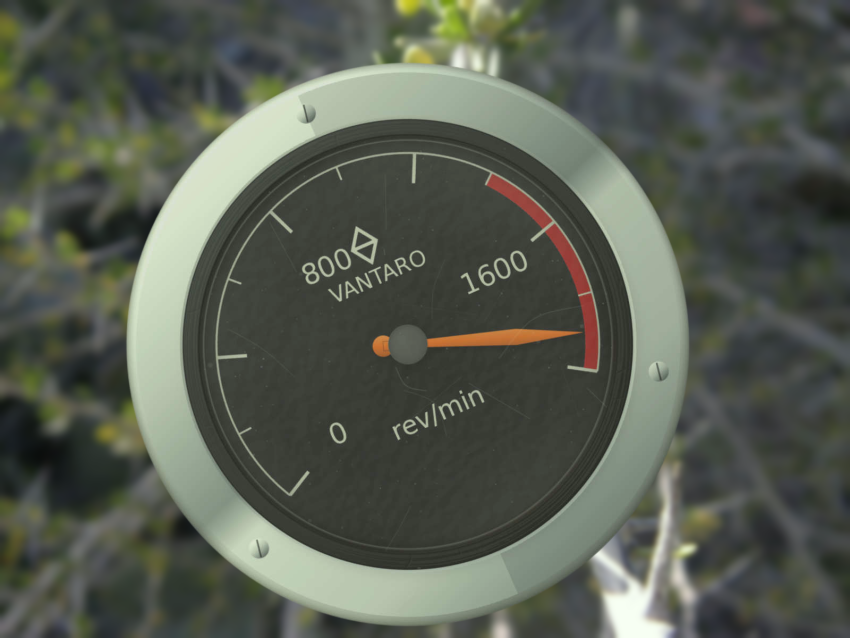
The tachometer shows 1900,rpm
